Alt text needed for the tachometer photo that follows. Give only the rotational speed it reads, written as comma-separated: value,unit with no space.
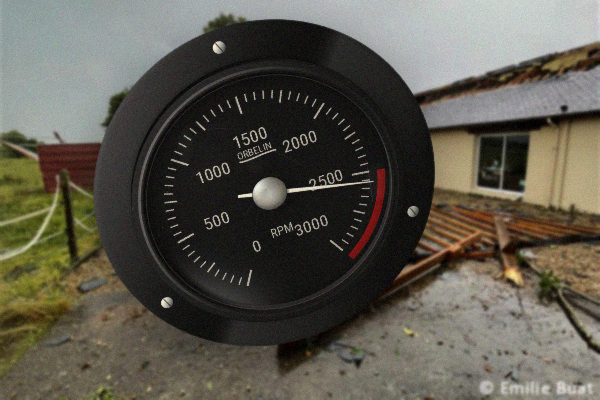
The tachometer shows 2550,rpm
